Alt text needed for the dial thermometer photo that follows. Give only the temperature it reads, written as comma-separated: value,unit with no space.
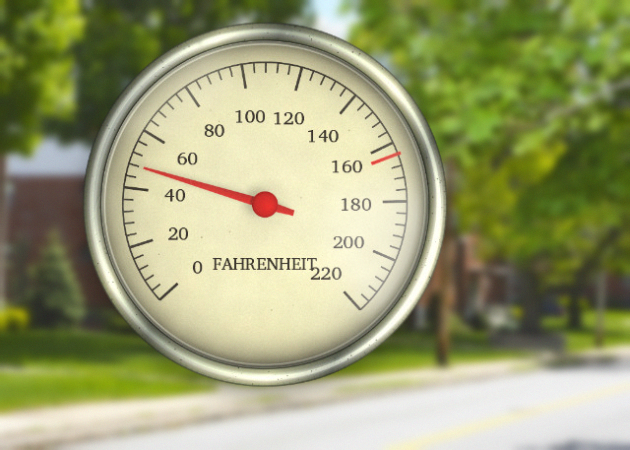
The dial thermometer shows 48,°F
